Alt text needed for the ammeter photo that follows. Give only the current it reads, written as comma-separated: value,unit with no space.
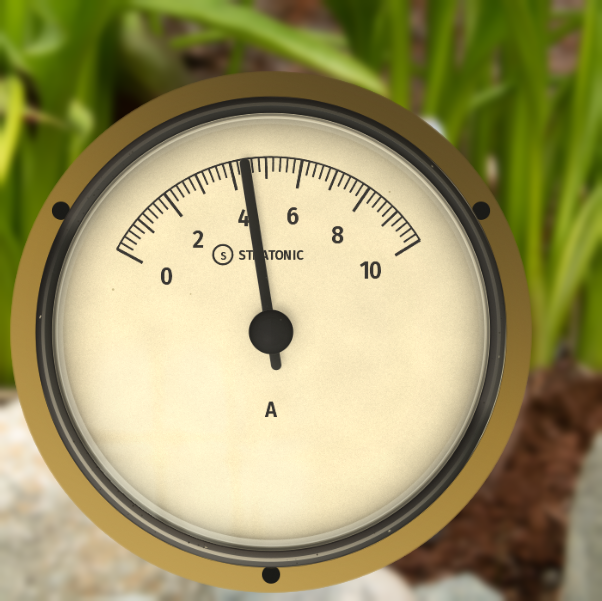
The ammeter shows 4.4,A
